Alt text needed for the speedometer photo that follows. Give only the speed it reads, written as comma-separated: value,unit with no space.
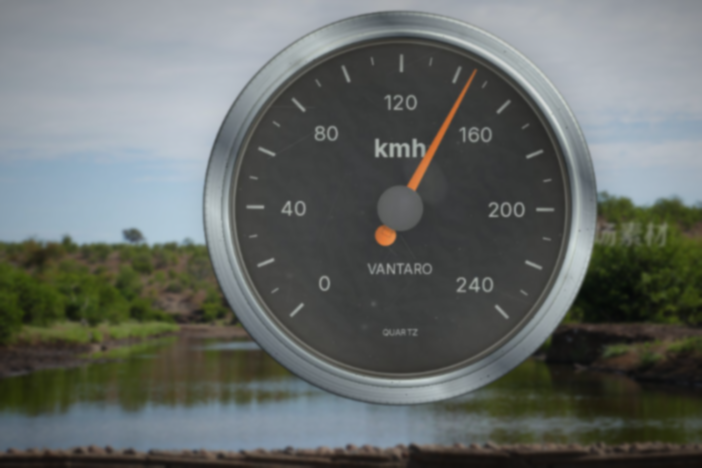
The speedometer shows 145,km/h
